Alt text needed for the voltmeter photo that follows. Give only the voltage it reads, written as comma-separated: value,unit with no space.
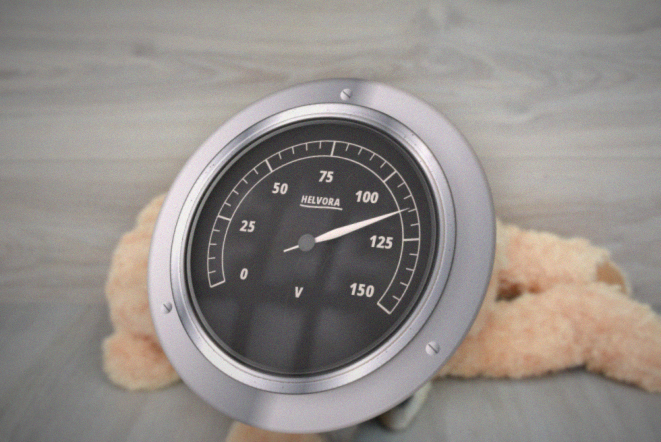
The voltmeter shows 115,V
